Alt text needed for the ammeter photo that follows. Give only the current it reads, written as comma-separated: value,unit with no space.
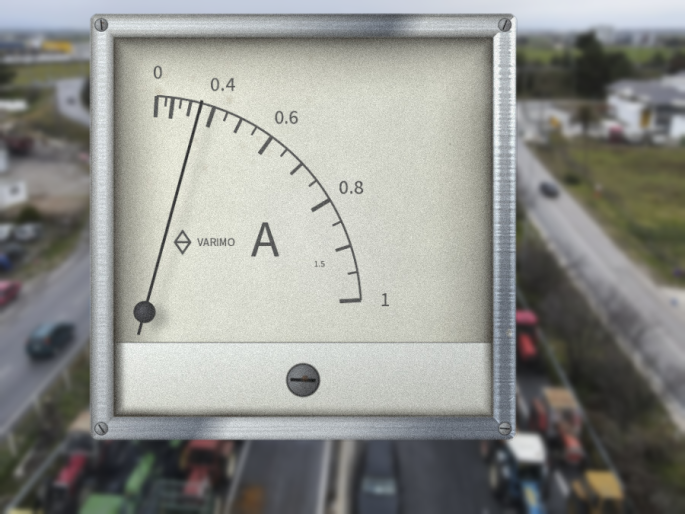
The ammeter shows 0.35,A
